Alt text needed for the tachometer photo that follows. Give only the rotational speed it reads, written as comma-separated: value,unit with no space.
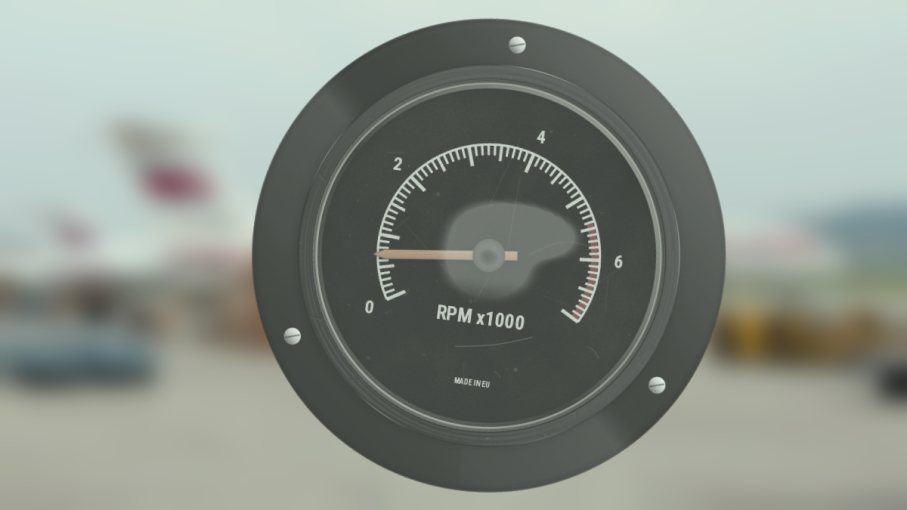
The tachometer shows 700,rpm
